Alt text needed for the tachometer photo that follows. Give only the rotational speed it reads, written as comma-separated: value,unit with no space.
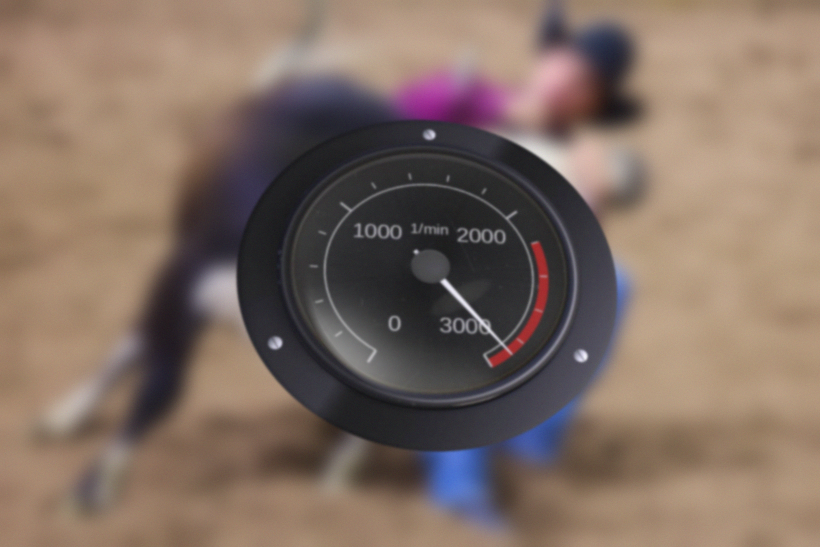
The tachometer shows 2900,rpm
